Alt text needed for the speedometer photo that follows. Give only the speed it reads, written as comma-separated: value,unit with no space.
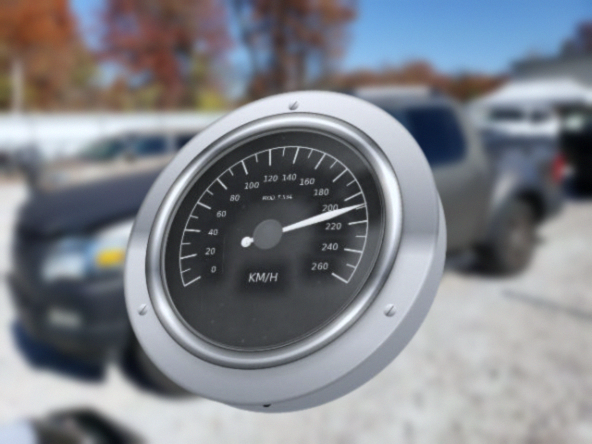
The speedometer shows 210,km/h
